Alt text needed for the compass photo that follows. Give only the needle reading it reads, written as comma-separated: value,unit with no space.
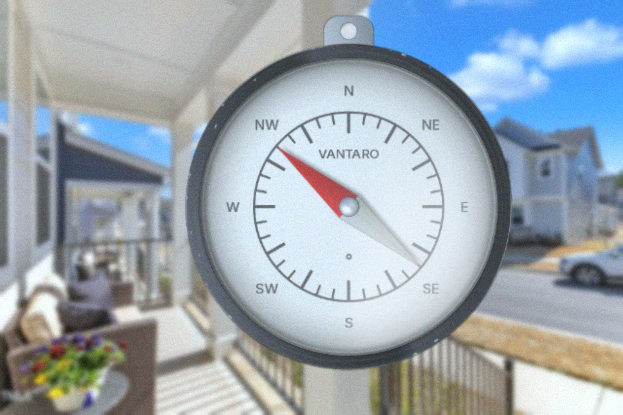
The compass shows 310,°
